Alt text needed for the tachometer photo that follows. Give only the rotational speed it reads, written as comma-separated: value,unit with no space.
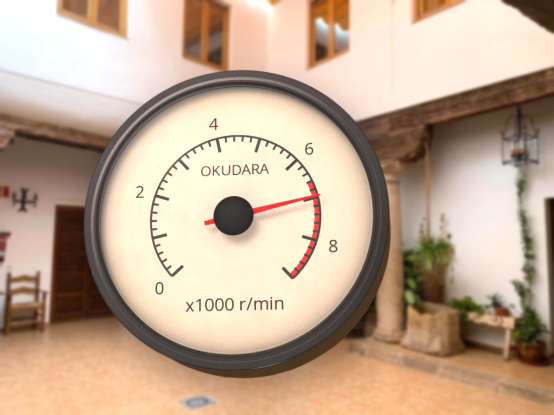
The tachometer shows 7000,rpm
